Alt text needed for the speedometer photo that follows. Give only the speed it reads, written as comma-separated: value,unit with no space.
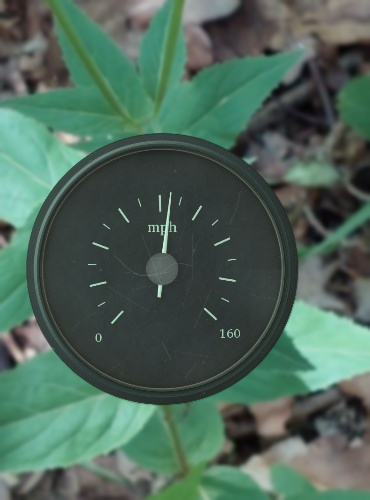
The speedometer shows 85,mph
